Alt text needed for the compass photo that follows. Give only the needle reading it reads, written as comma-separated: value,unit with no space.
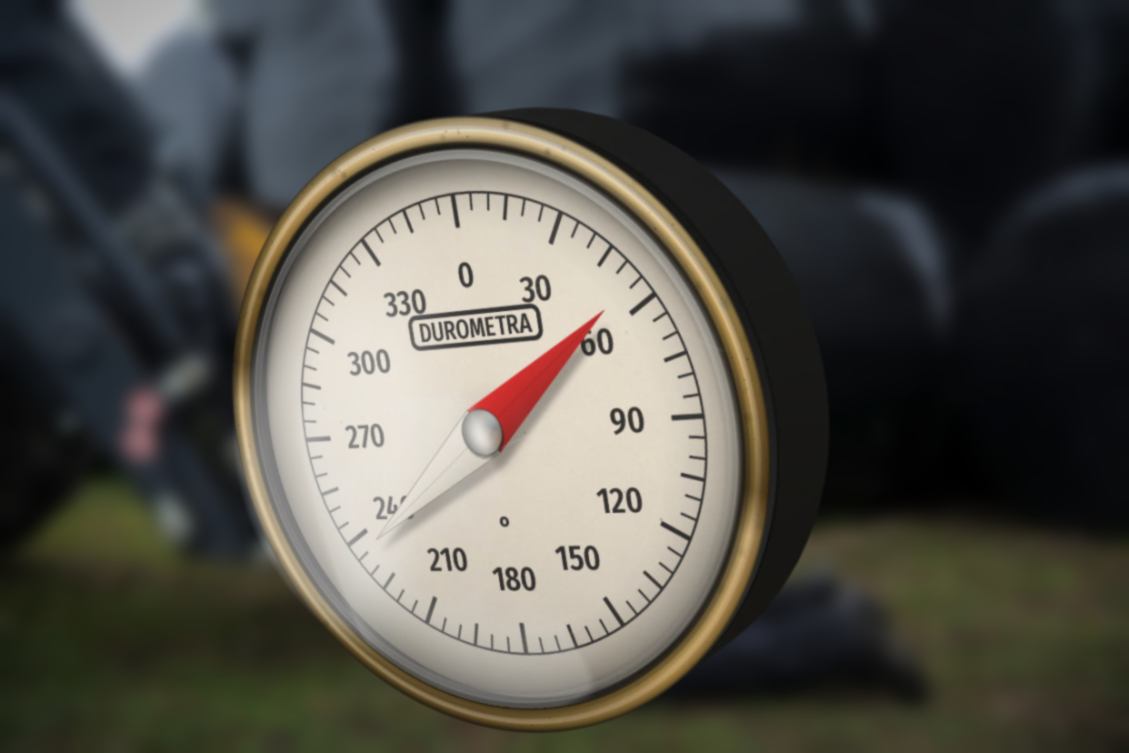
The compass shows 55,°
